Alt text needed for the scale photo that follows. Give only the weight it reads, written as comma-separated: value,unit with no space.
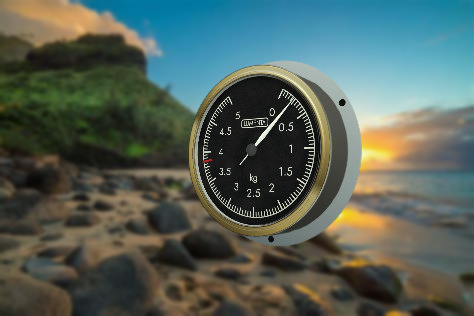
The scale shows 0.25,kg
